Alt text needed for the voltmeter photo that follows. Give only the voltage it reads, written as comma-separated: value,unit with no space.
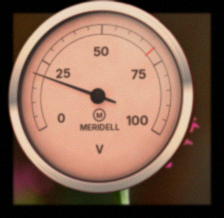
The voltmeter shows 20,V
